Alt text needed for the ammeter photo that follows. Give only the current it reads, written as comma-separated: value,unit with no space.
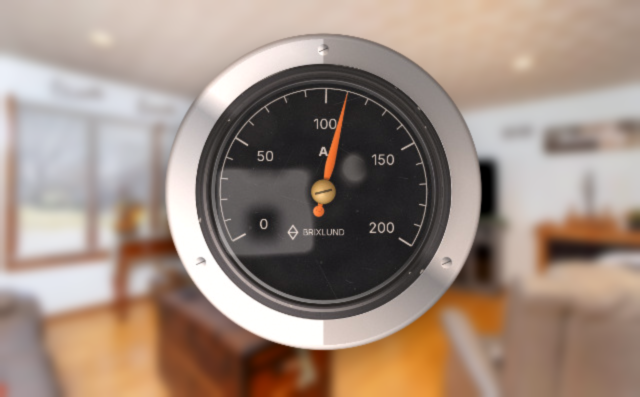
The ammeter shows 110,A
